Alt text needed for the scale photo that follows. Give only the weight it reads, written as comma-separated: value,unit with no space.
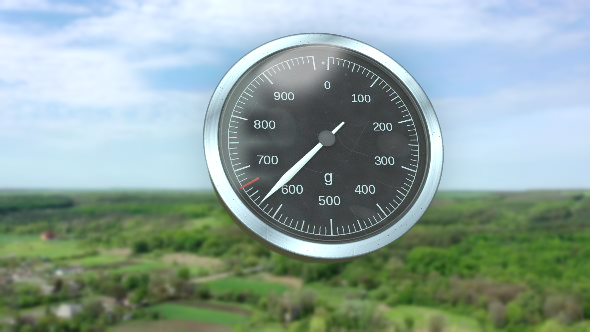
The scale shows 630,g
